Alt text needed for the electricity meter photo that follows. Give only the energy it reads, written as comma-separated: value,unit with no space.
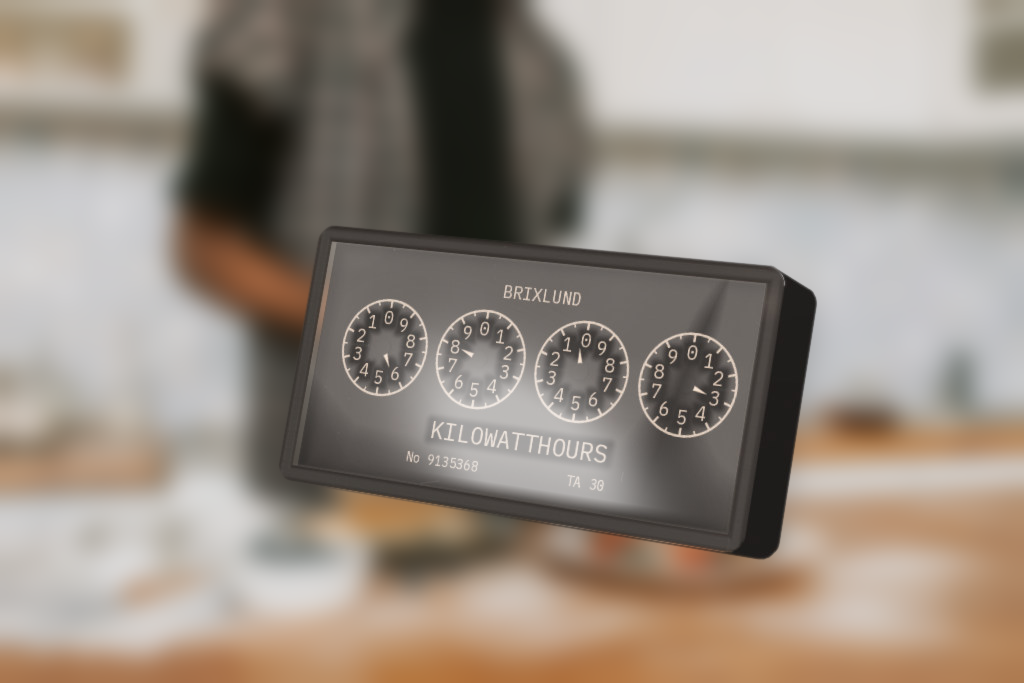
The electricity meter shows 5803,kWh
